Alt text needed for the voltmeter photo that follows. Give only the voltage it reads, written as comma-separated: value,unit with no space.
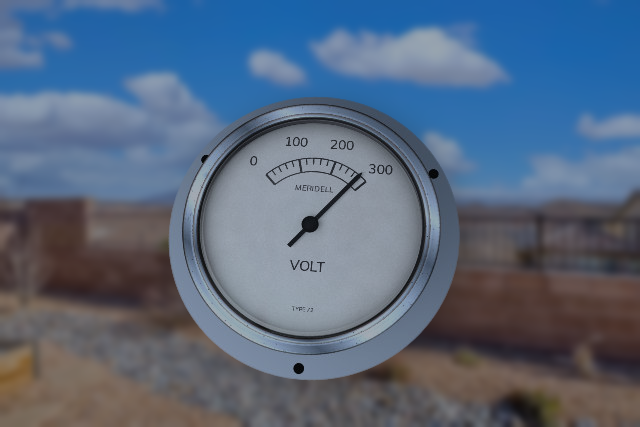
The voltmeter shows 280,V
